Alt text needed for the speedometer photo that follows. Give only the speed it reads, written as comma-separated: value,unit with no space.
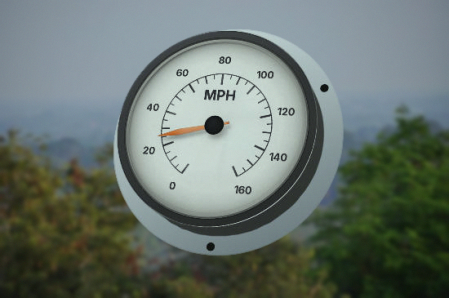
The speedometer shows 25,mph
